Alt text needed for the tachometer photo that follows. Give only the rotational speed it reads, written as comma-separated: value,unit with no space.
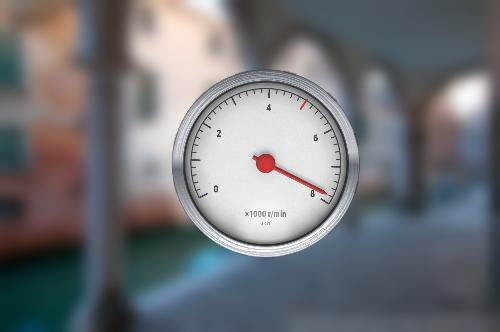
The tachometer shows 7800,rpm
